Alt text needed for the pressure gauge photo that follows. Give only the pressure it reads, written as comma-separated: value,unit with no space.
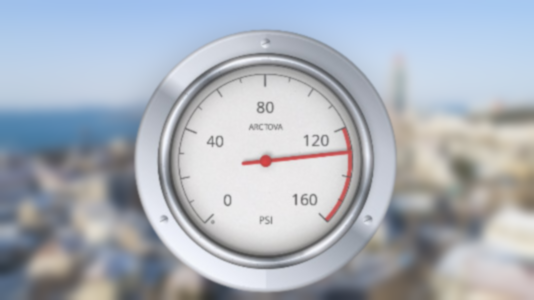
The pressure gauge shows 130,psi
